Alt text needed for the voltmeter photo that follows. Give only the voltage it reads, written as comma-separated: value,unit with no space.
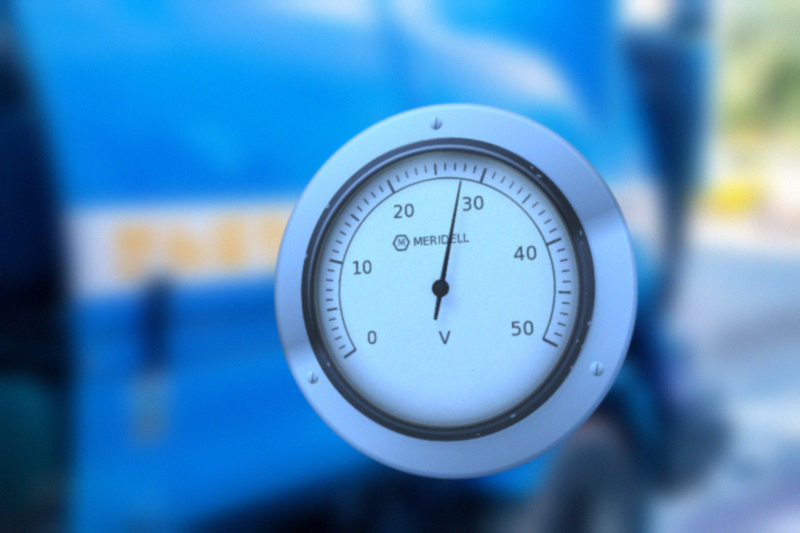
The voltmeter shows 28,V
